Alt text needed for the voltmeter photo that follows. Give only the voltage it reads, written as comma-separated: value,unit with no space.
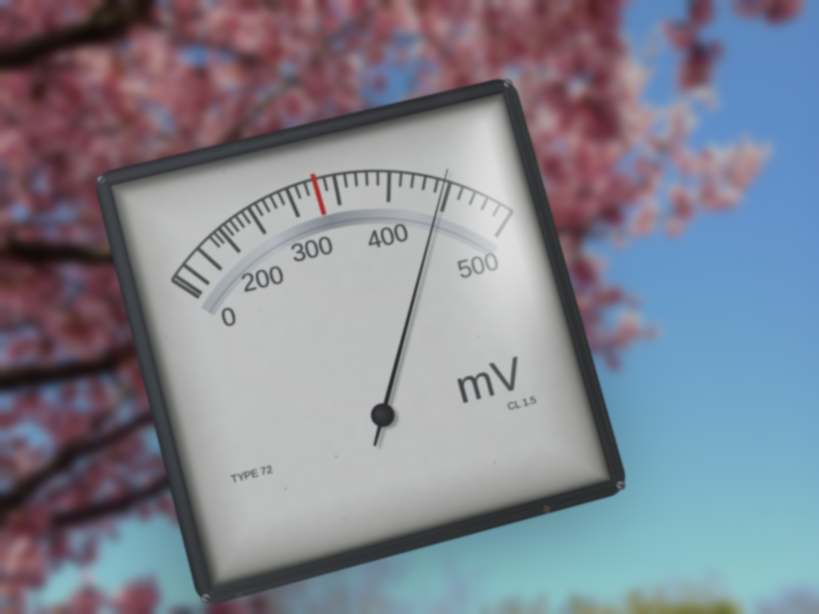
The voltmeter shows 445,mV
